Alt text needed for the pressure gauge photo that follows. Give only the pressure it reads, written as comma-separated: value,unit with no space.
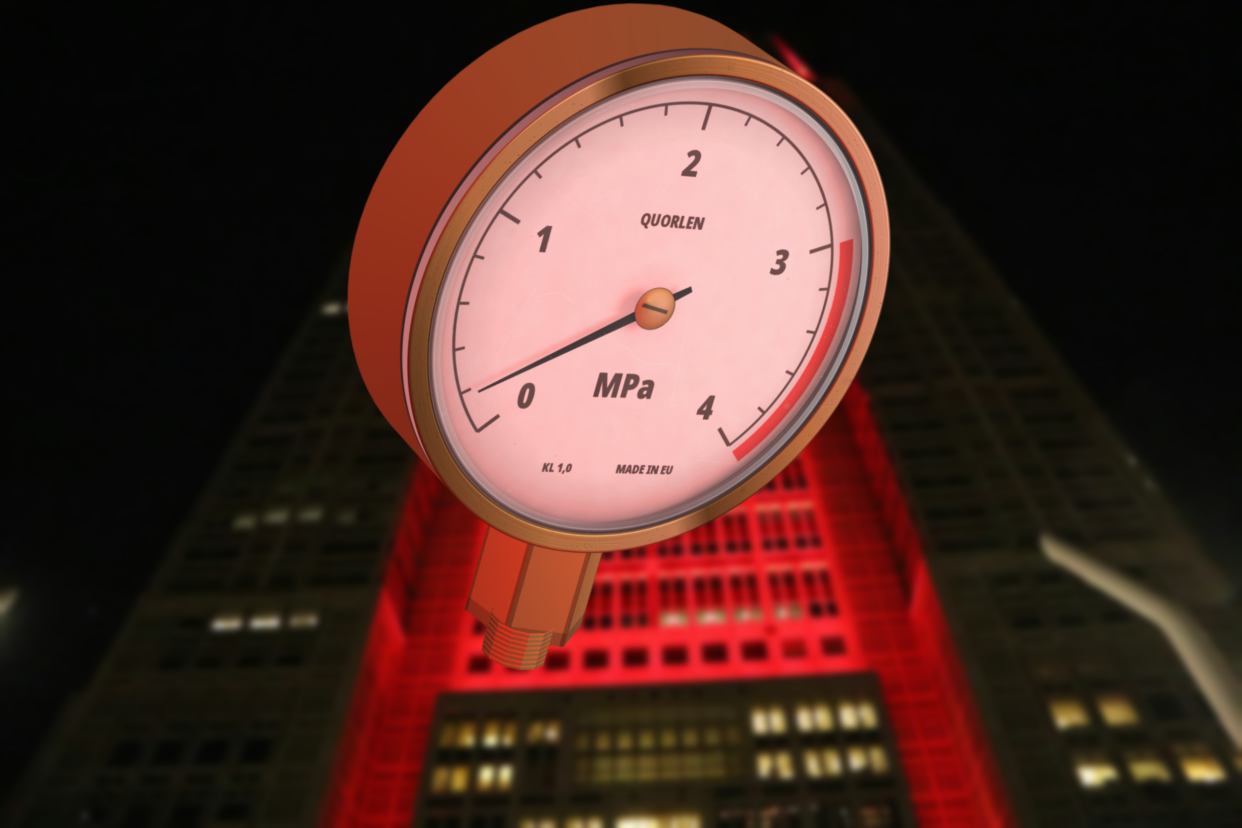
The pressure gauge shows 0.2,MPa
